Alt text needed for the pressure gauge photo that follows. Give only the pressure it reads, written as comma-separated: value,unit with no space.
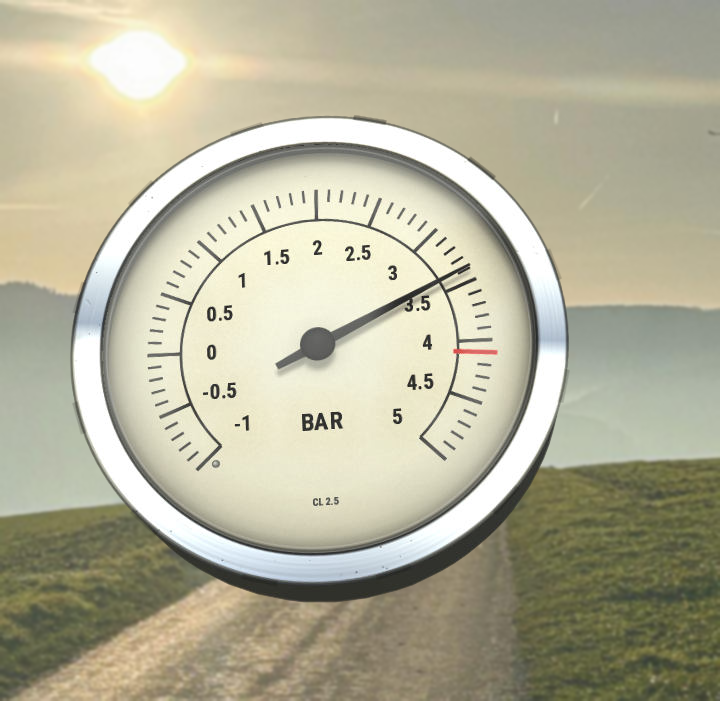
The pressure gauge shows 3.4,bar
